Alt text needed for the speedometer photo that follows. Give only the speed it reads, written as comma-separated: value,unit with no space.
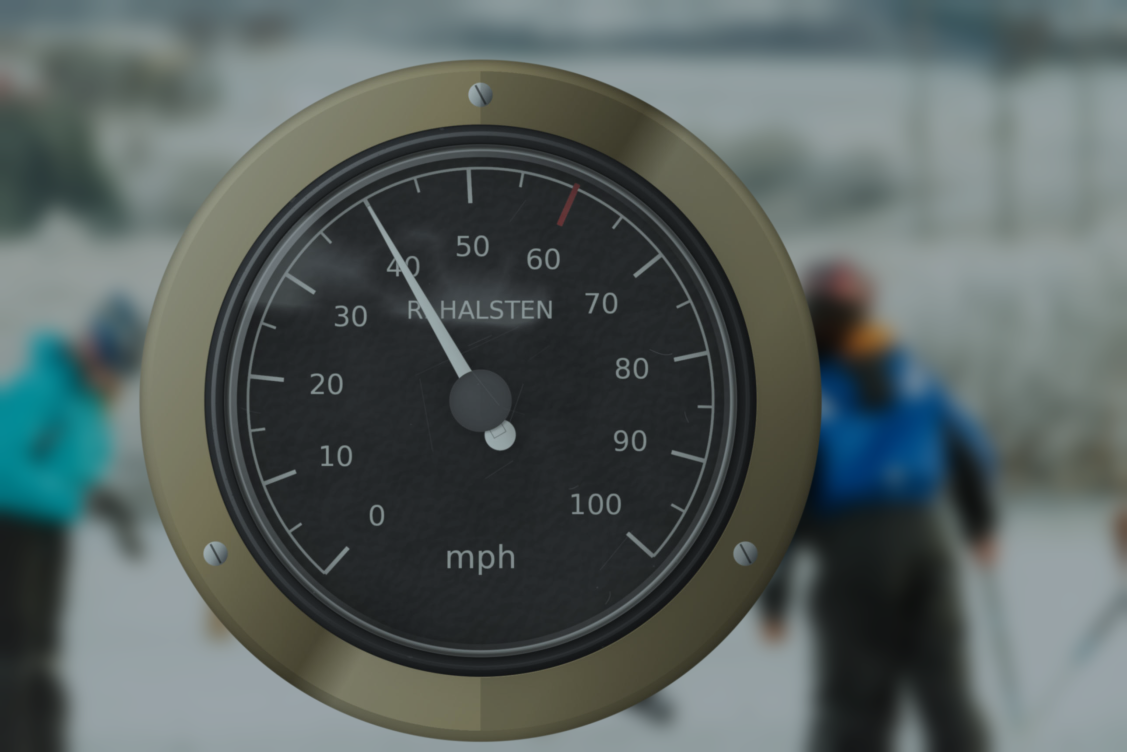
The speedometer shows 40,mph
